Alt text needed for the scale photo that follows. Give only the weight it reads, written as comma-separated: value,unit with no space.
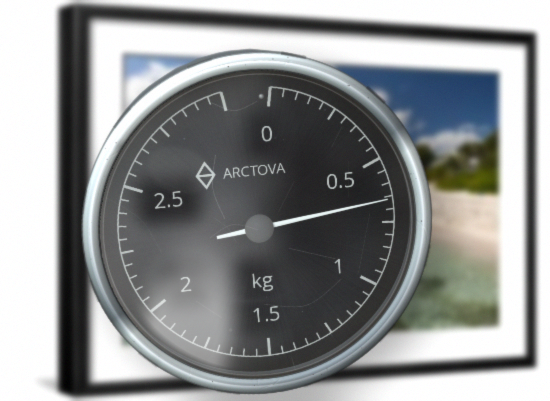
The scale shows 0.65,kg
